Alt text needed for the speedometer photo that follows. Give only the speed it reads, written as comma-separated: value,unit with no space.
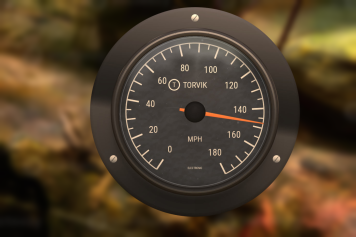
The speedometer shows 147.5,mph
